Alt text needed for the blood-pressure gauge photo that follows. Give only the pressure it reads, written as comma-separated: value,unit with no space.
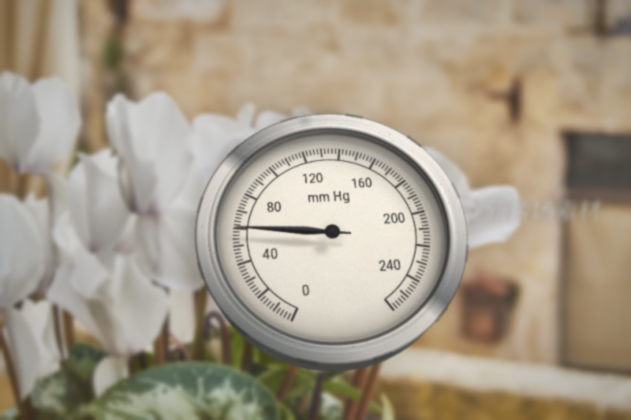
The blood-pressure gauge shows 60,mmHg
